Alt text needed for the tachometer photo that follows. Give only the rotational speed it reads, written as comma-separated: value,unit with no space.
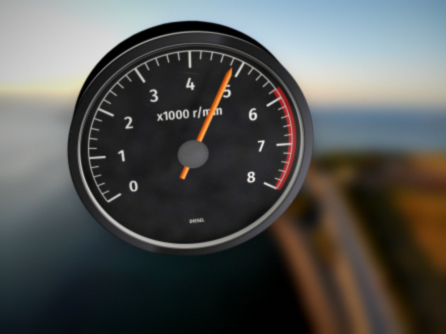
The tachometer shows 4800,rpm
